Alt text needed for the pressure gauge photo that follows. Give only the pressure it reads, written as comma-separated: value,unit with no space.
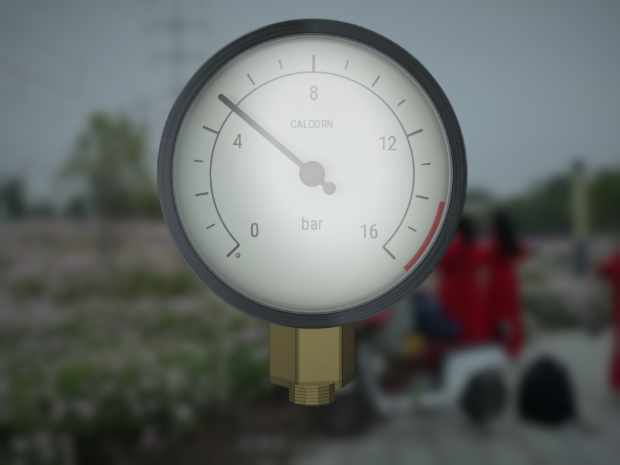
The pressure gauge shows 5,bar
